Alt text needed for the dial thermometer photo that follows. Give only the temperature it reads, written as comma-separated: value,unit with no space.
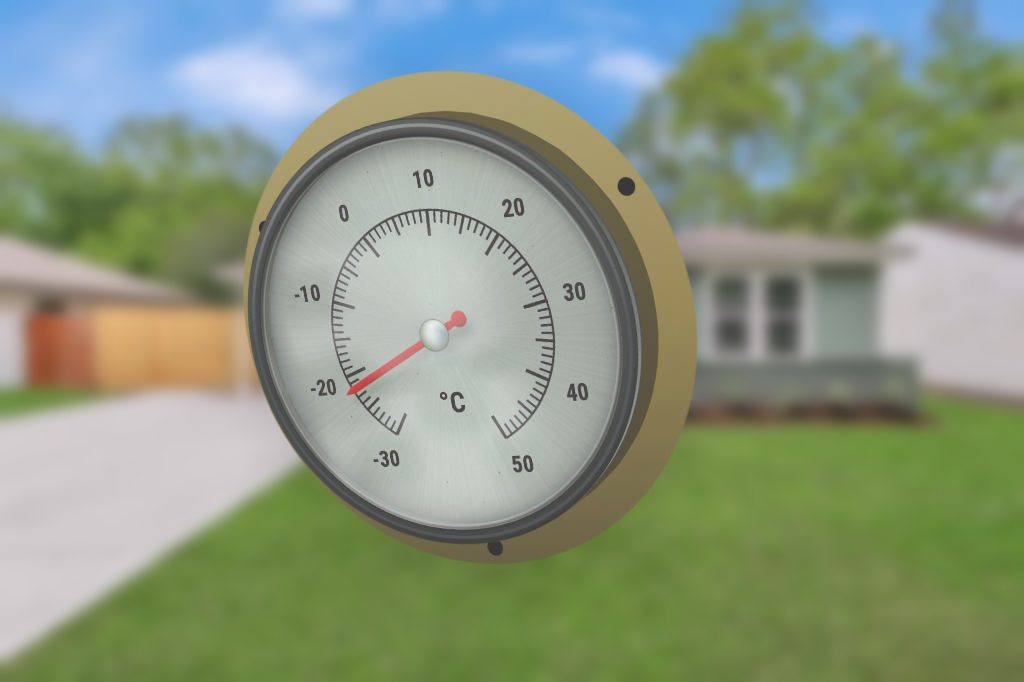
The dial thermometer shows -22,°C
